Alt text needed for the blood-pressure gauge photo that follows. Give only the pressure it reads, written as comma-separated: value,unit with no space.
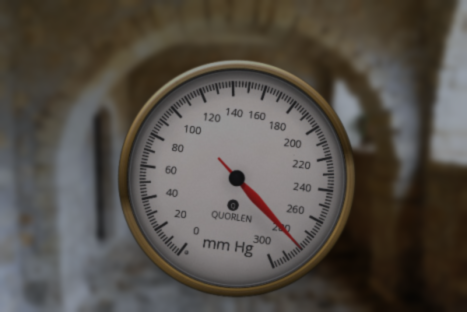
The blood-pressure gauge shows 280,mmHg
